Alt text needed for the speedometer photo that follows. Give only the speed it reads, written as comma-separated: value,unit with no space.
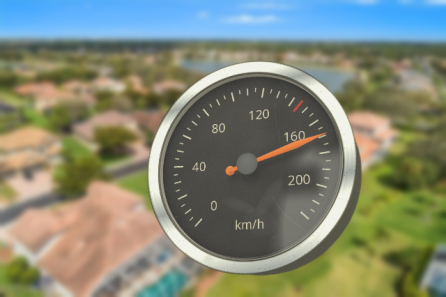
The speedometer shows 170,km/h
